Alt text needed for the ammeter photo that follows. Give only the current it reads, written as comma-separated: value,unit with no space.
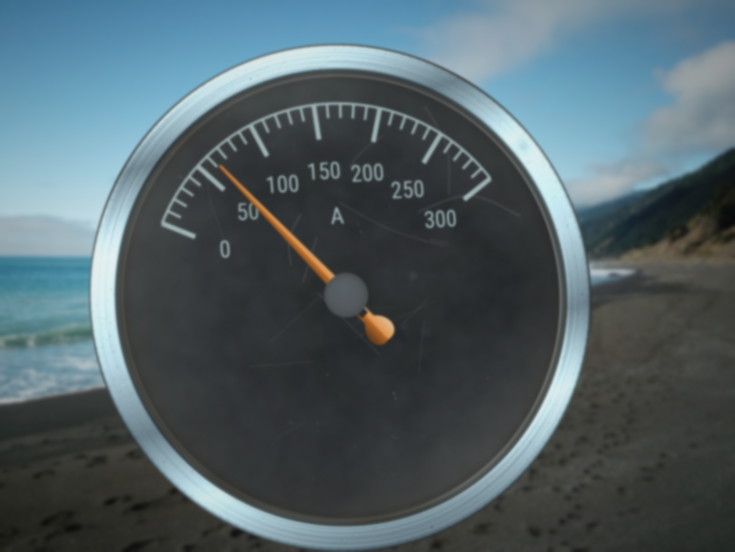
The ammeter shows 60,A
